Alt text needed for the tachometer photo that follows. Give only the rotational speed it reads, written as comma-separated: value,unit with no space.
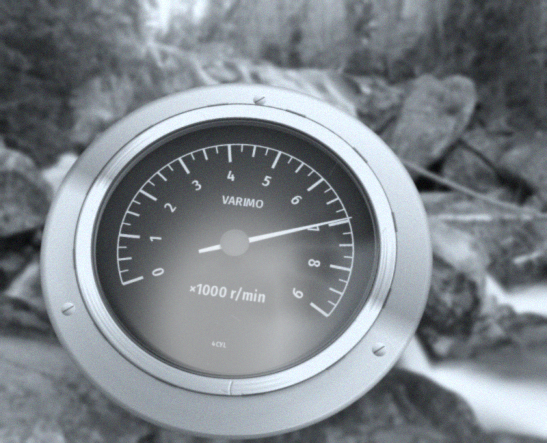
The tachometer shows 7000,rpm
